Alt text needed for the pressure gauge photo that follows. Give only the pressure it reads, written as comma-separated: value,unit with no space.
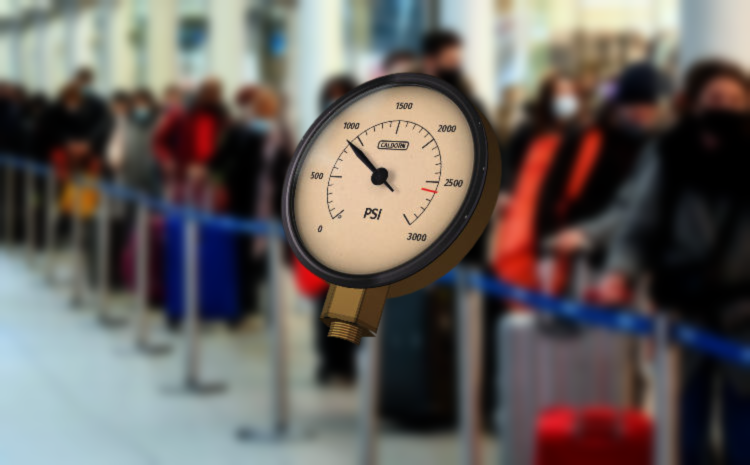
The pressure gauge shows 900,psi
